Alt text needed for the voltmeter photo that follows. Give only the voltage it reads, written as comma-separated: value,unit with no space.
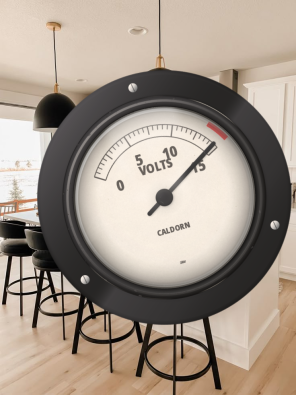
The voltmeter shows 14.5,V
